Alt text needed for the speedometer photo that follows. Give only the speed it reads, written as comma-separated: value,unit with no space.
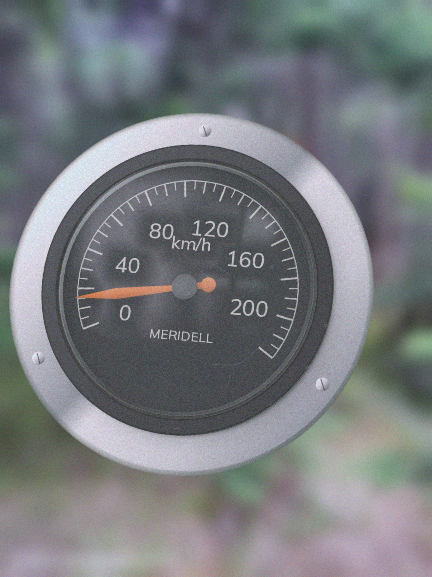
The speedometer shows 15,km/h
